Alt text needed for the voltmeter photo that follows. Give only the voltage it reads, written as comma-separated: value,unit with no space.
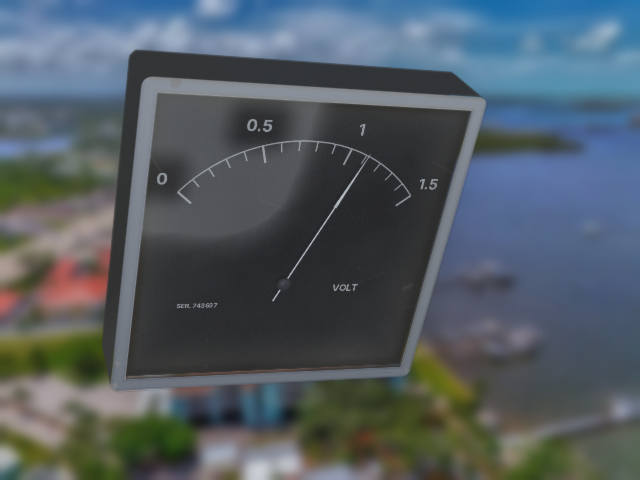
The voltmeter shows 1.1,V
